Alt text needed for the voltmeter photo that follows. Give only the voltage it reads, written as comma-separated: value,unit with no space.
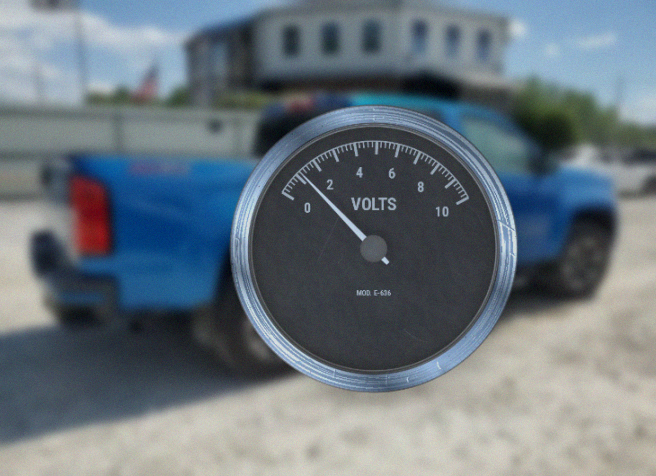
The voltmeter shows 1.2,V
